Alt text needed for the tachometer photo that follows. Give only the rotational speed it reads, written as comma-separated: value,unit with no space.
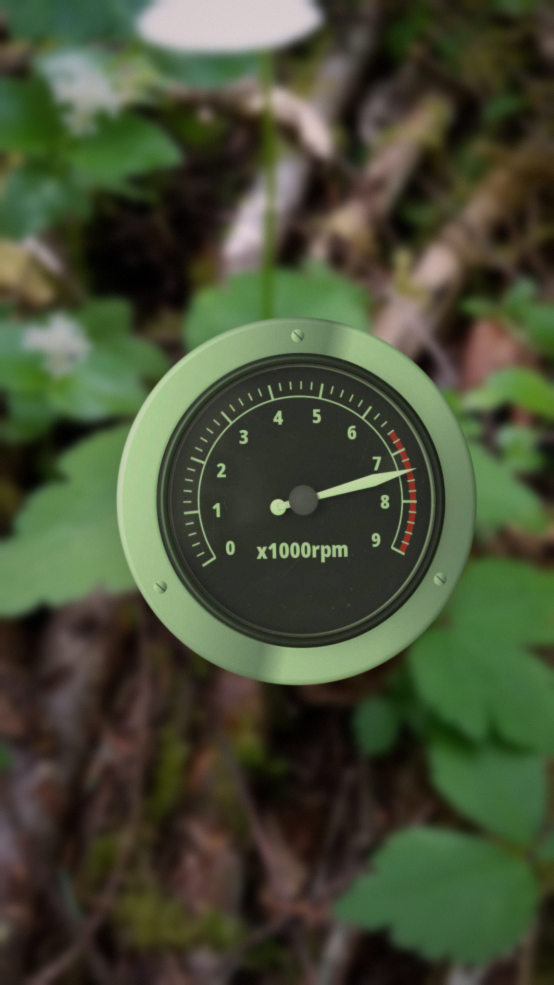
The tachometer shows 7400,rpm
